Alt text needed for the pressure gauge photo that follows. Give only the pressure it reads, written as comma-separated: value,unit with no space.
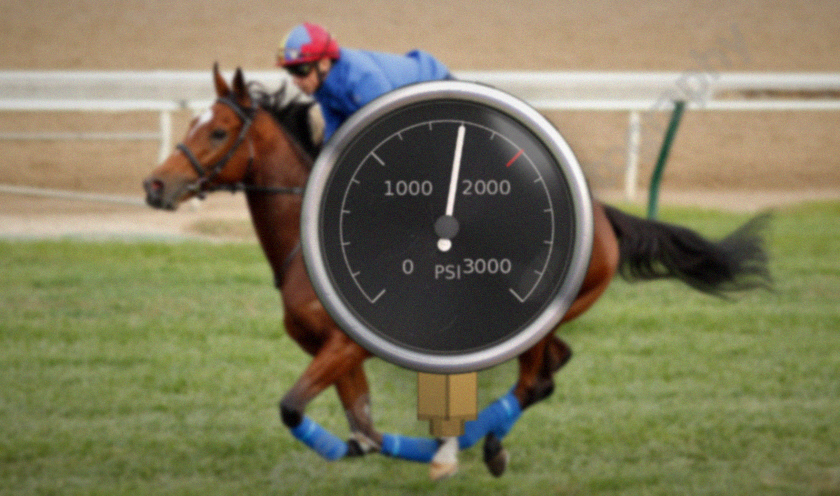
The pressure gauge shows 1600,psi
